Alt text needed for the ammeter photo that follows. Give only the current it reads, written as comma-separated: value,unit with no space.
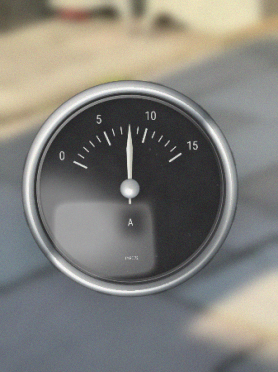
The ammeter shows 8,A
